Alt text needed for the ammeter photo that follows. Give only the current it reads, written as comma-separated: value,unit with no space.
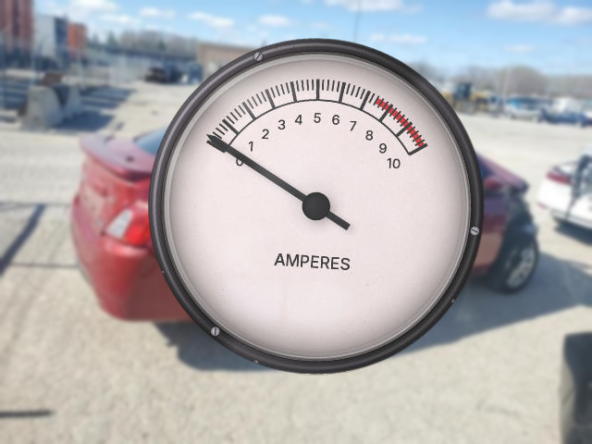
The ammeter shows 0.2,A
